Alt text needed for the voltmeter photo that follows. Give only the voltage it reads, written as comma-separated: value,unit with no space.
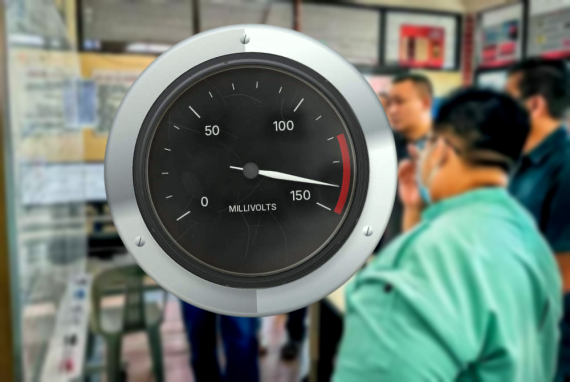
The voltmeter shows 140,mV
